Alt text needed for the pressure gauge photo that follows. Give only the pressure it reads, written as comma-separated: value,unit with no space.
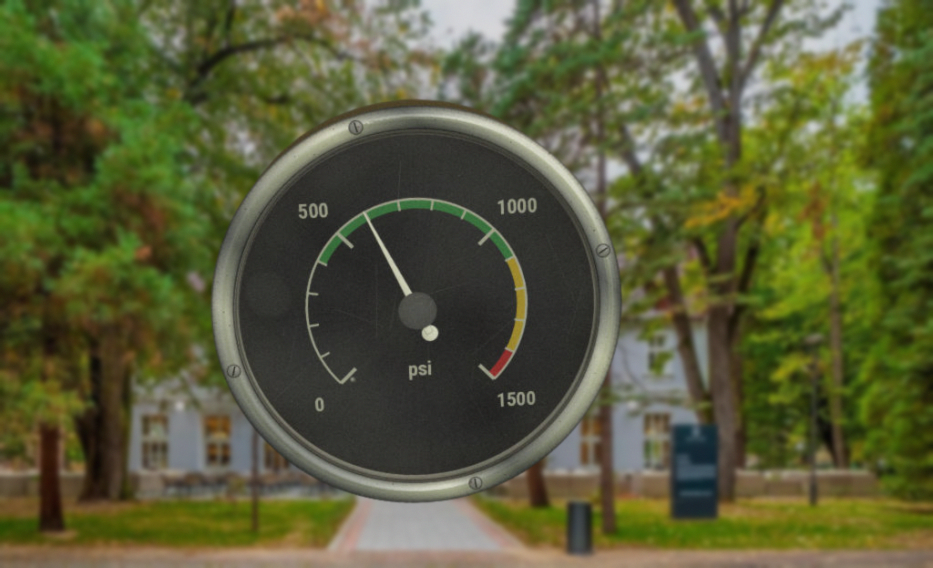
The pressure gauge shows 600,psi
